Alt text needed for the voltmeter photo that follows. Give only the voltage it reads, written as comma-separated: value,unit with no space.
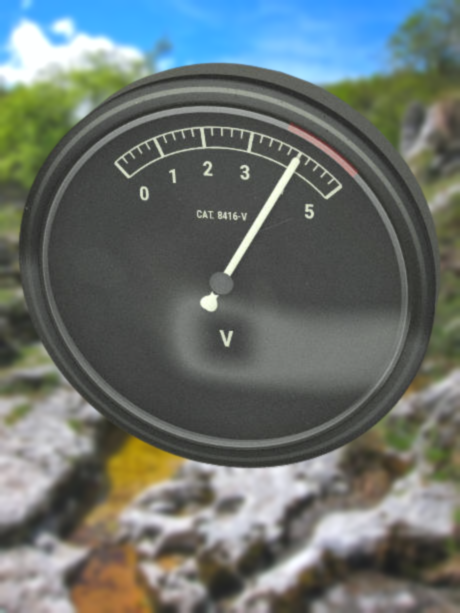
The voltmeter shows 4,V
